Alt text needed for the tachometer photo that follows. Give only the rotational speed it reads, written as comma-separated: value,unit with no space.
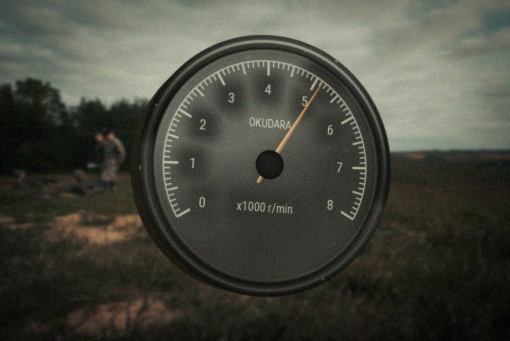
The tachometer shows 5100,rpm
